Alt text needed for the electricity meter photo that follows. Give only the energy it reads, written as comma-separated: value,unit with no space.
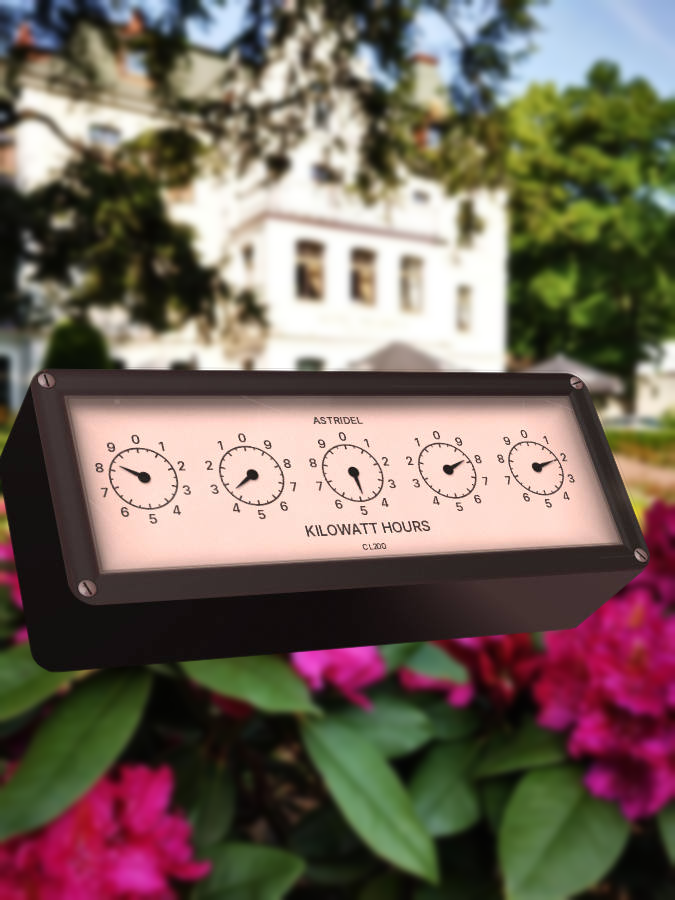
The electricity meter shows 83482,kWh
